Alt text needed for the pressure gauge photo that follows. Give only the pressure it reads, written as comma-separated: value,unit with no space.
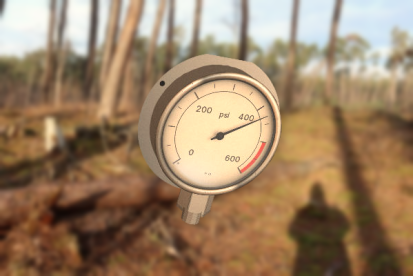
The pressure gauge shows 425,psi
